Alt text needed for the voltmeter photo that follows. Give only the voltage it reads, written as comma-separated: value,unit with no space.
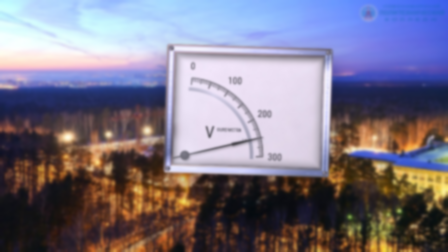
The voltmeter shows 250,V
